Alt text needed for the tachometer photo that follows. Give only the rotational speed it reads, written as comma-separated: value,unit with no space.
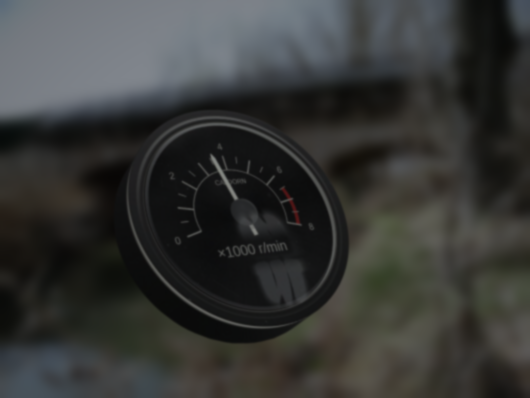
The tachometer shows 3500,rpm
